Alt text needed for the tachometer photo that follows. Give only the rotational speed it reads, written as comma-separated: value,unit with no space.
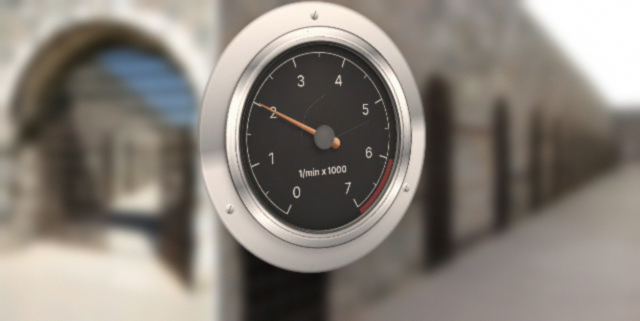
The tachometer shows 2000,rpm
